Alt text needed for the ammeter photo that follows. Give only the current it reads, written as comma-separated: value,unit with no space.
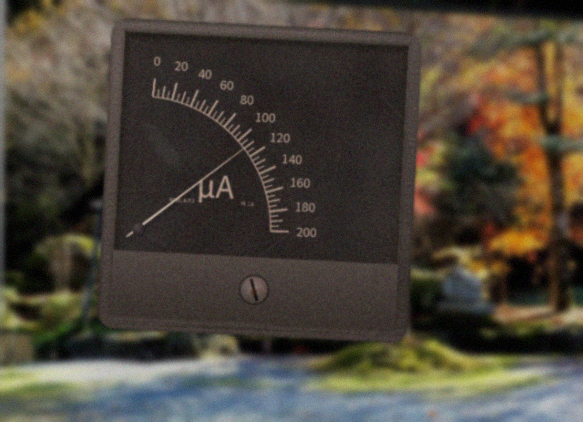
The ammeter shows 110,µA
